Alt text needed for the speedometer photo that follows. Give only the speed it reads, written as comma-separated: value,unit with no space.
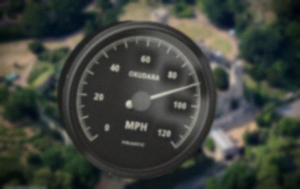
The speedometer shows 90,mph
